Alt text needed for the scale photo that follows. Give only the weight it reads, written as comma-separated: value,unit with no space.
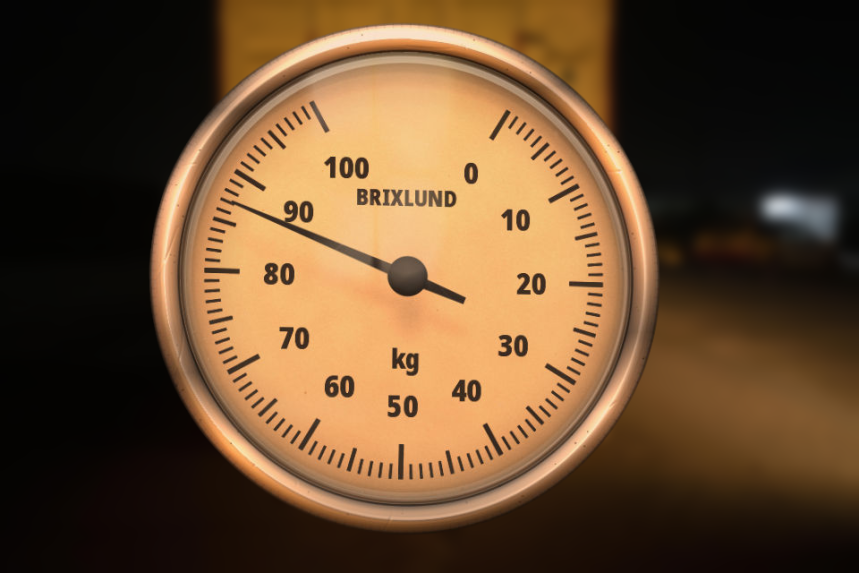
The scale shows 87,kg
